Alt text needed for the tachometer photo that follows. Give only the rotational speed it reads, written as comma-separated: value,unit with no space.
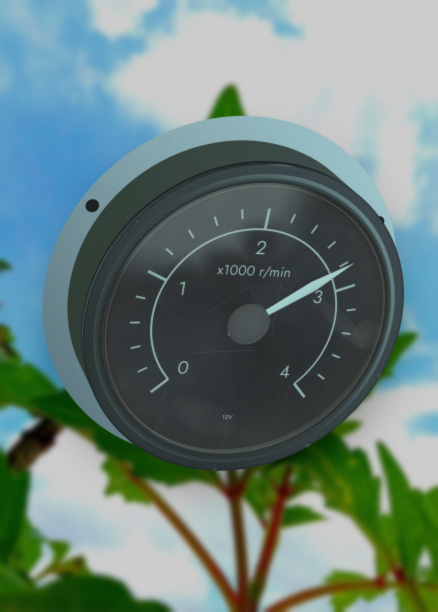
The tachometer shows 2800,rpm
